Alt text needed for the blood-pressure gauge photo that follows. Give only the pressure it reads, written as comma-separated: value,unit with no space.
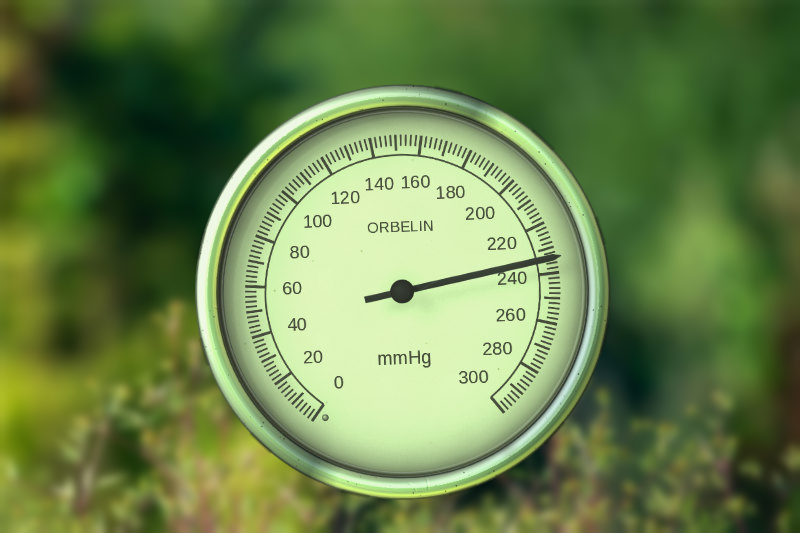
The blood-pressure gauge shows 234,mmHg
